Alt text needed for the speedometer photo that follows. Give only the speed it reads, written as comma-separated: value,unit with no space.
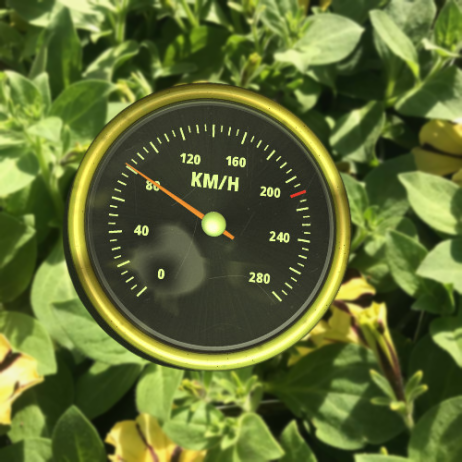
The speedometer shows 80,km/h
